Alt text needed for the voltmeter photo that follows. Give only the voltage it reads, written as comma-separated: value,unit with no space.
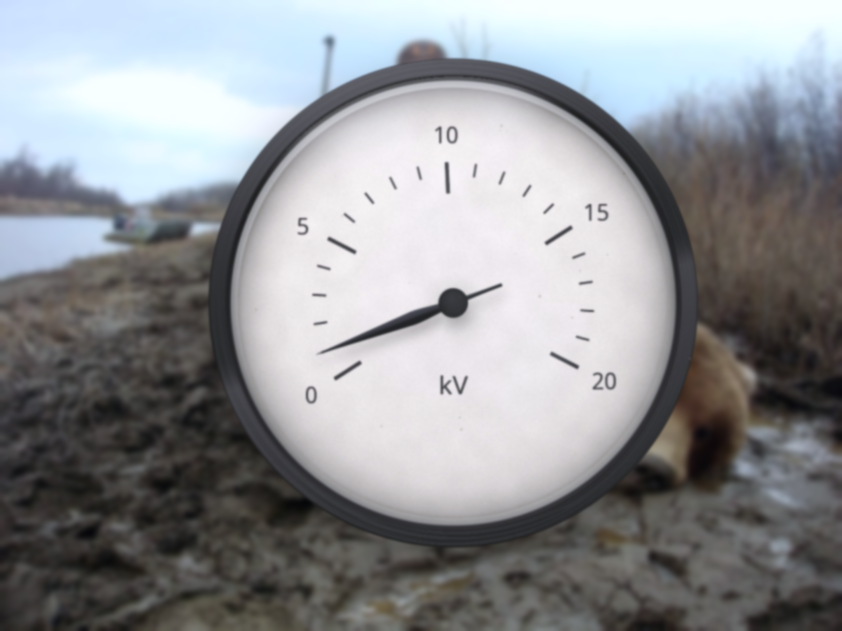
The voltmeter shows 1,kV
